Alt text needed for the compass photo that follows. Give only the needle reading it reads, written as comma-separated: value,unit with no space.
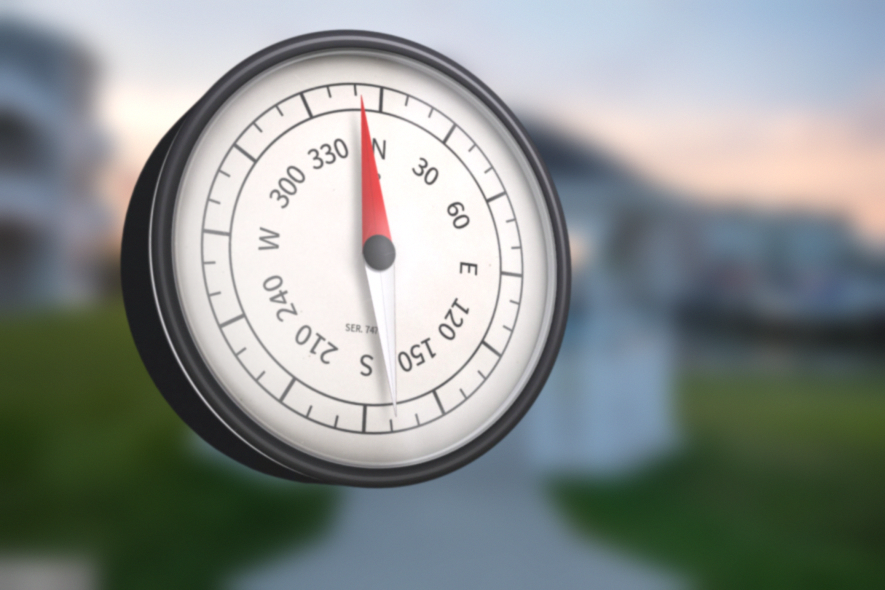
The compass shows 350,°
